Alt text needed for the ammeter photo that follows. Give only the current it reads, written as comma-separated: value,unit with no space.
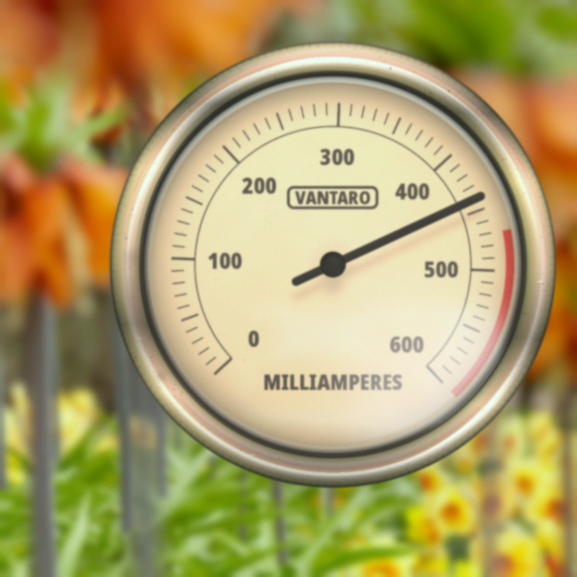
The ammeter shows 440,mA
